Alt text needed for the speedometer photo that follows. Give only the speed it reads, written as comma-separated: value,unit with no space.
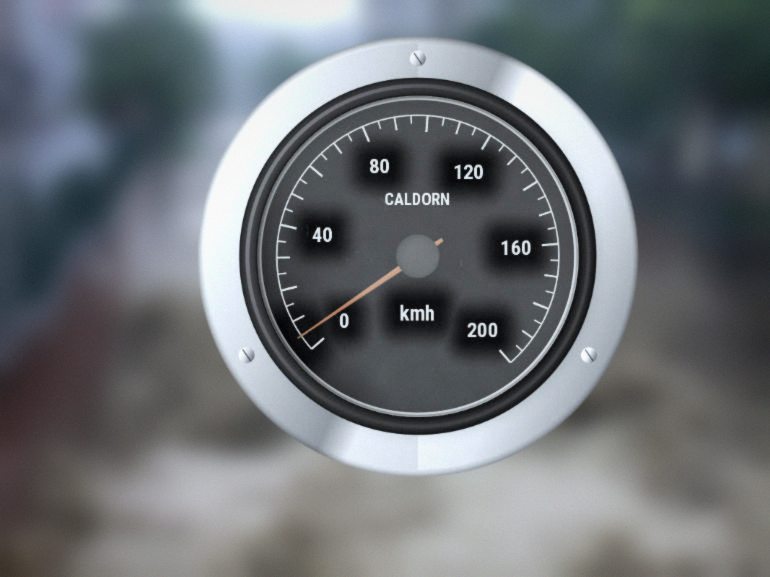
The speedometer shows 5,km/h
